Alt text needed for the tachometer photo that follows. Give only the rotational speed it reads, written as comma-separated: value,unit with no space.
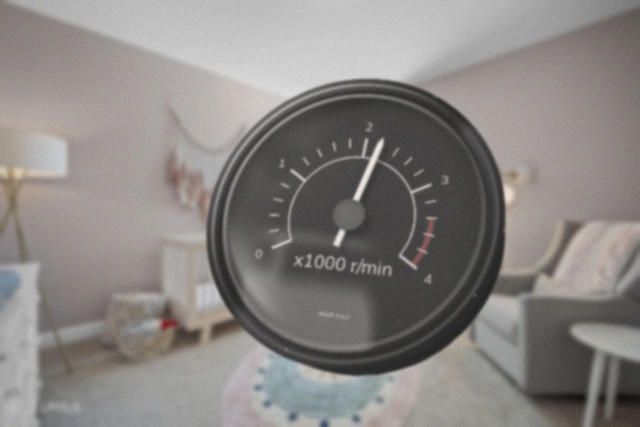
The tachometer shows 2200,rpm
